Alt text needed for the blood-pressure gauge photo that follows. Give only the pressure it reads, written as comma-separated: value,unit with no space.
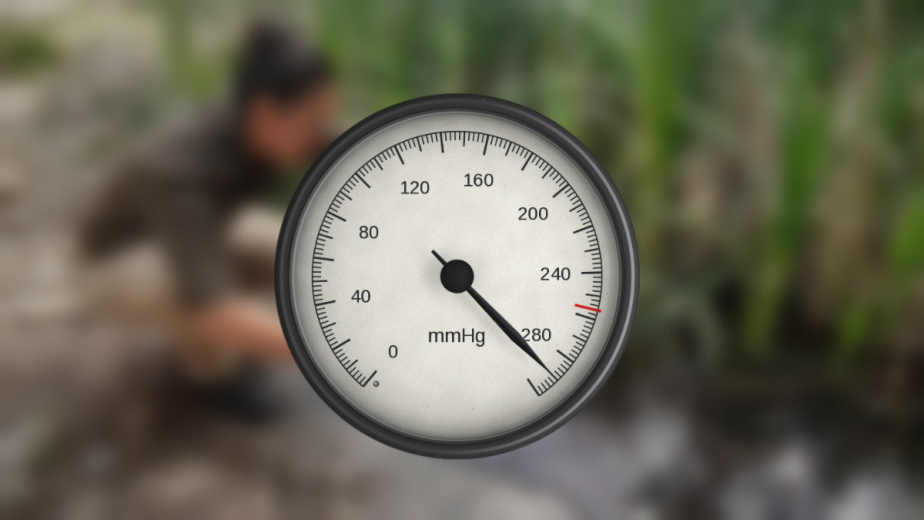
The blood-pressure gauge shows 290,mmHg
